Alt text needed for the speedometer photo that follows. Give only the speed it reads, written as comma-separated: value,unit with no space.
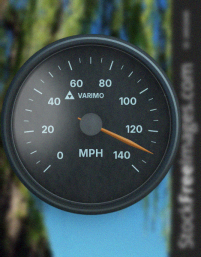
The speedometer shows 130,mph
